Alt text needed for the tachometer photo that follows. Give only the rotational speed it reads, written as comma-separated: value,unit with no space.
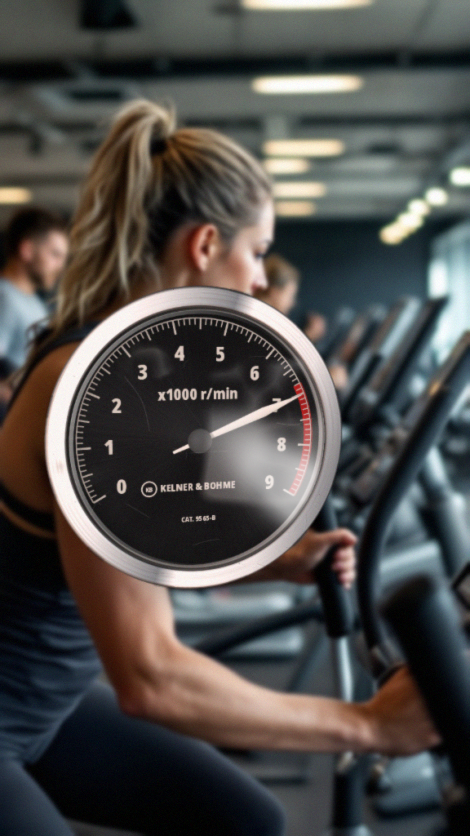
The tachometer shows 7000,rpm
